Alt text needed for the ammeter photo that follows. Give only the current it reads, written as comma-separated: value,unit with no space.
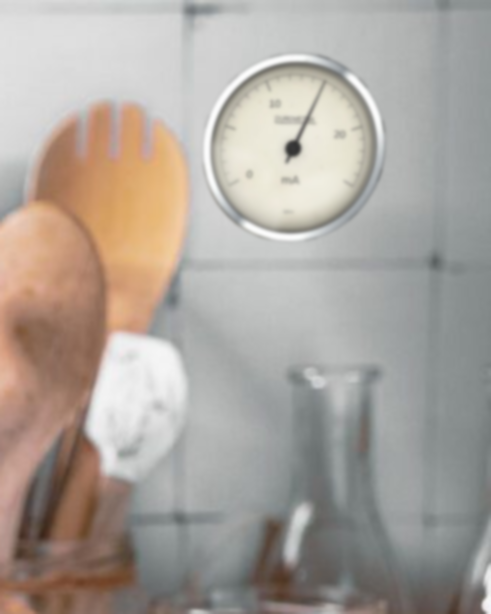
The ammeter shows 15,mA
